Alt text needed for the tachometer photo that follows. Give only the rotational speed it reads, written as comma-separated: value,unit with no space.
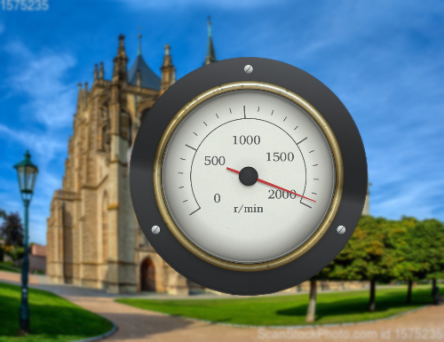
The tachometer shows 1950,rpm
